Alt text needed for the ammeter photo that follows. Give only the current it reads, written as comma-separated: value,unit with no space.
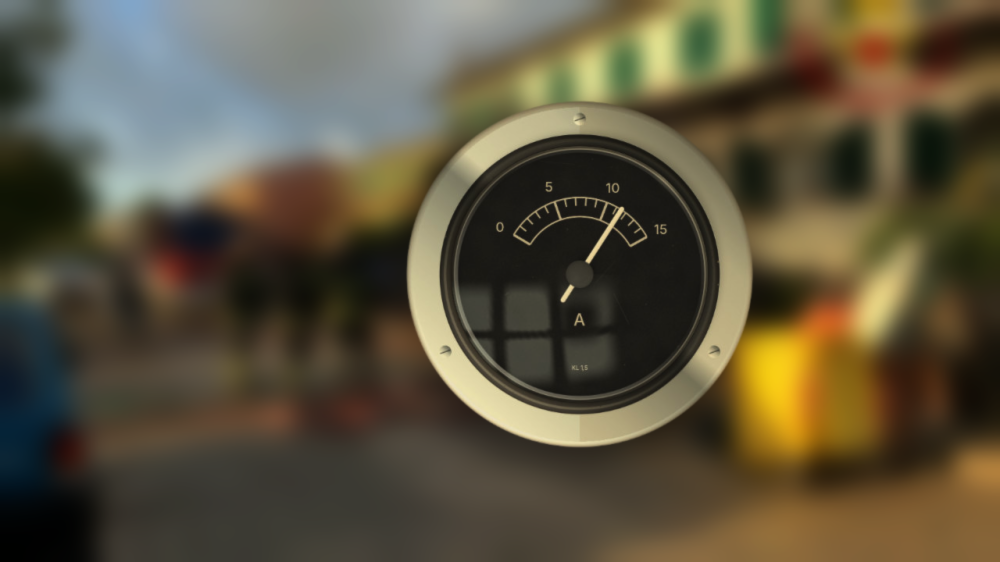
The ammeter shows 11.5,A
